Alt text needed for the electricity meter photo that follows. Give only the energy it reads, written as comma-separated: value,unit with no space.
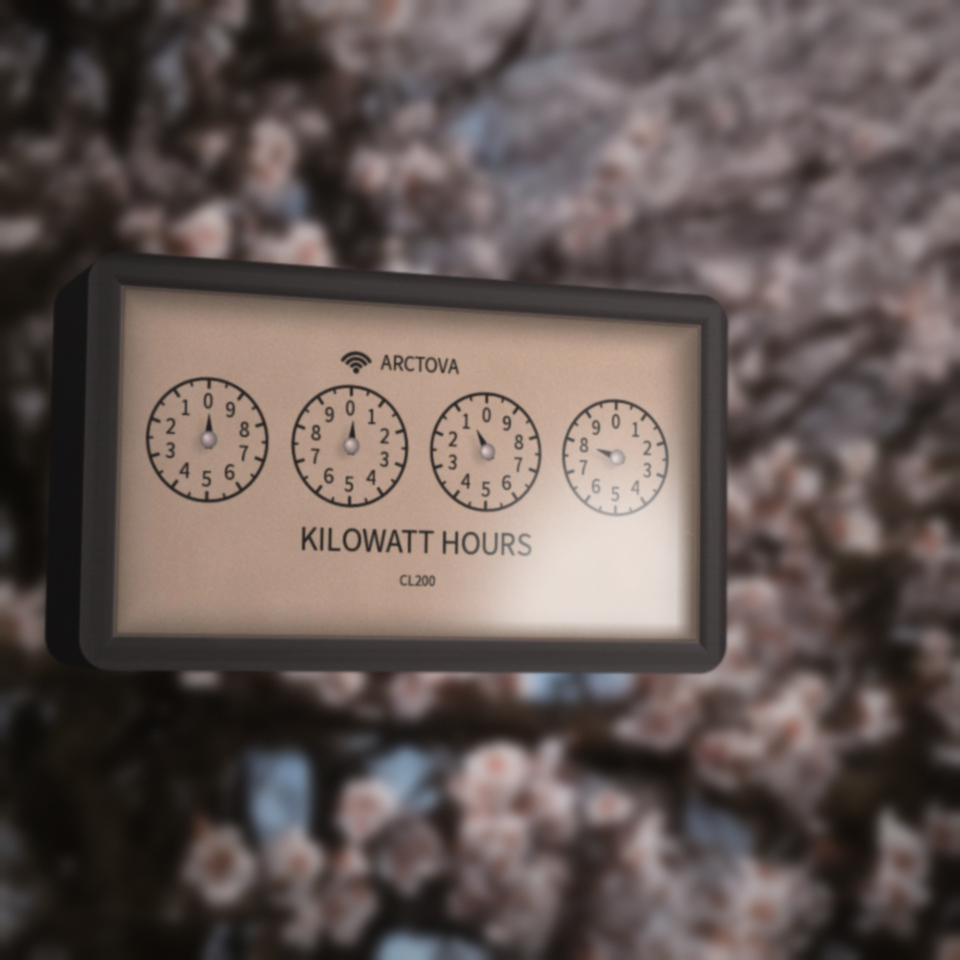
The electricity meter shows 8,kWh
